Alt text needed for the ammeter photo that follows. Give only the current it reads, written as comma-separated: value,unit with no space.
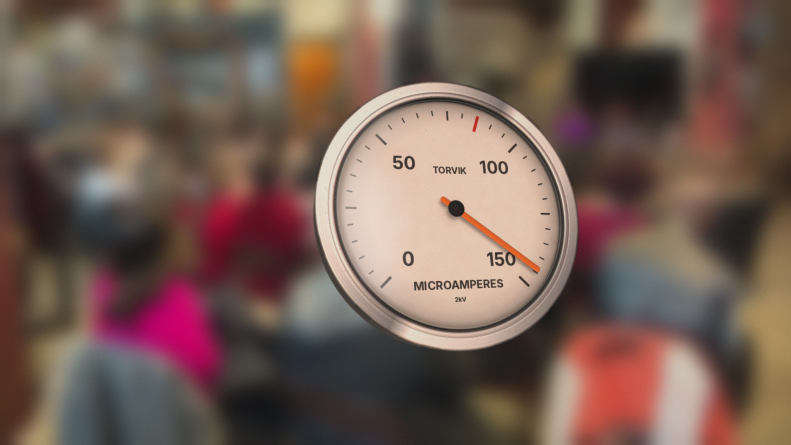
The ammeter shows 145,µA
